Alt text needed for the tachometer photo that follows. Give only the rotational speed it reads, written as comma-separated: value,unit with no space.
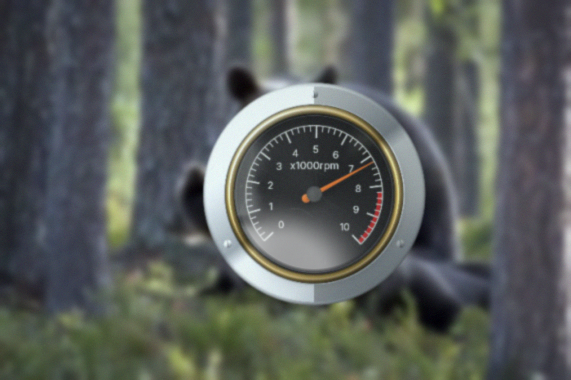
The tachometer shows 7200,rpm
